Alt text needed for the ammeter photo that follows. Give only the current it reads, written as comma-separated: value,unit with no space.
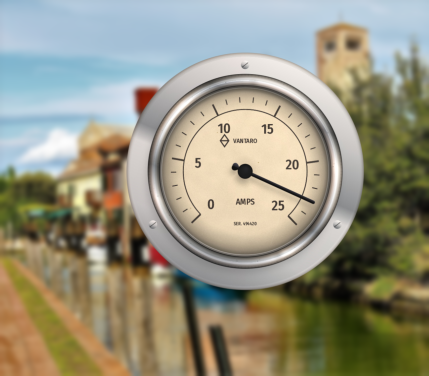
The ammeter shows 23,A
